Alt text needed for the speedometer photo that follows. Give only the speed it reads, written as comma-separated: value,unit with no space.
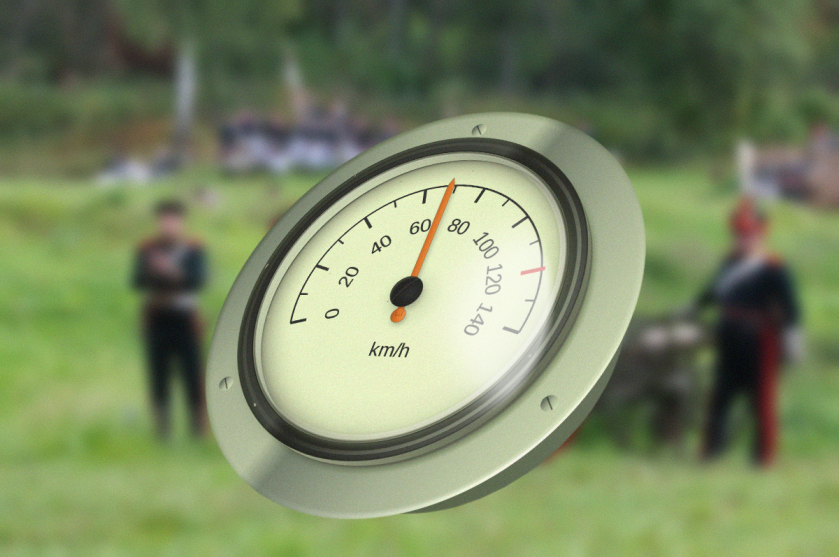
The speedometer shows 70,km/h
